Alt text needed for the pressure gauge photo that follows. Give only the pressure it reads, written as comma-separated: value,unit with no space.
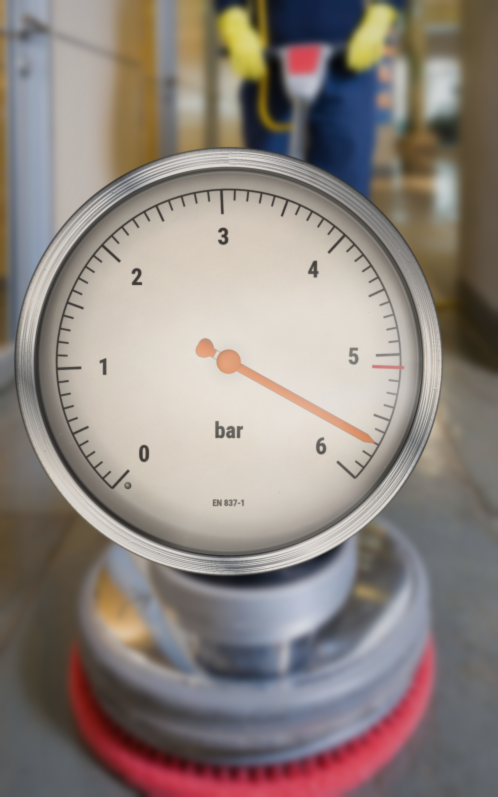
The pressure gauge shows 5.7,bar
